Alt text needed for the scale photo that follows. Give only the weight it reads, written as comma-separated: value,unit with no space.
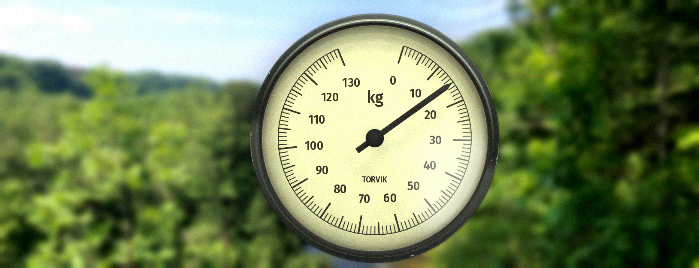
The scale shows 15,kg
